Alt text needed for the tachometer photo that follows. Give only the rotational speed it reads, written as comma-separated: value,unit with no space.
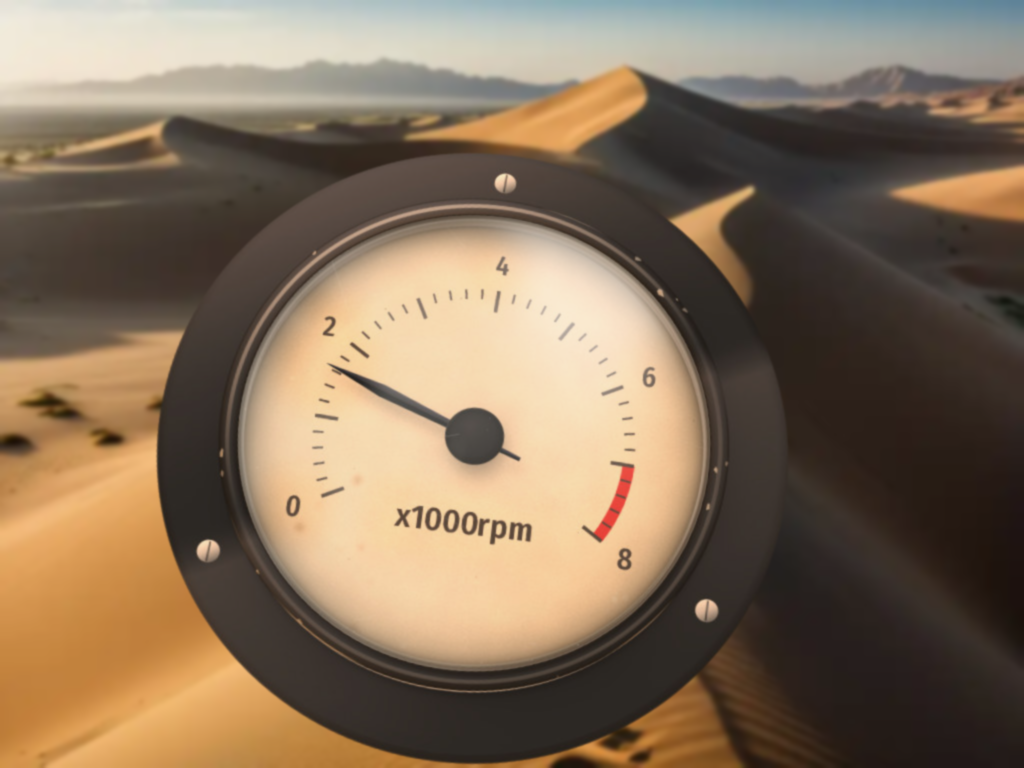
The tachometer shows 1600,rpm
